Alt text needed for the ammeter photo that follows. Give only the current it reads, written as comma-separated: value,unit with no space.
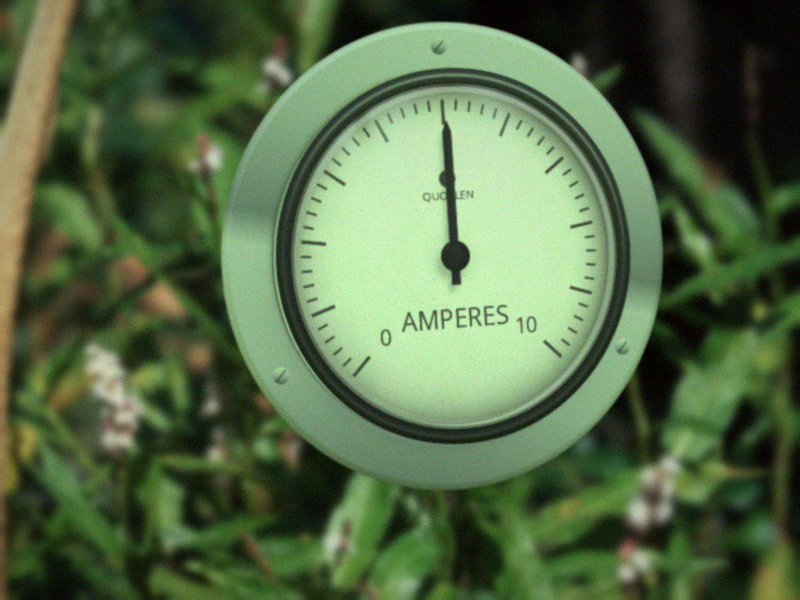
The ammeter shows 5,A
